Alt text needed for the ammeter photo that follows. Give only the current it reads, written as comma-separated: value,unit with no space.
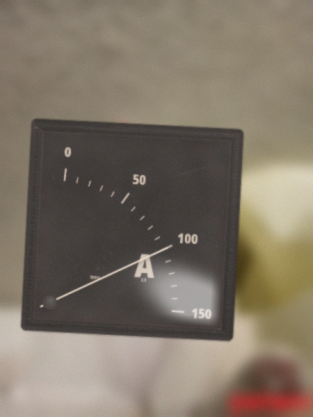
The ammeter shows 100,A
